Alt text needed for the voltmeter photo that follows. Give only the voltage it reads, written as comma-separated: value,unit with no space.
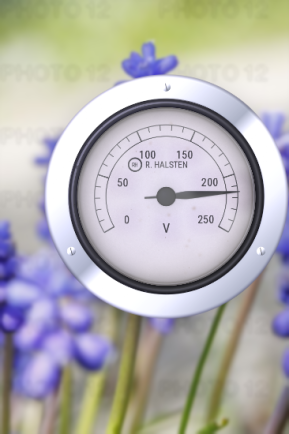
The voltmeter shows 215,V
